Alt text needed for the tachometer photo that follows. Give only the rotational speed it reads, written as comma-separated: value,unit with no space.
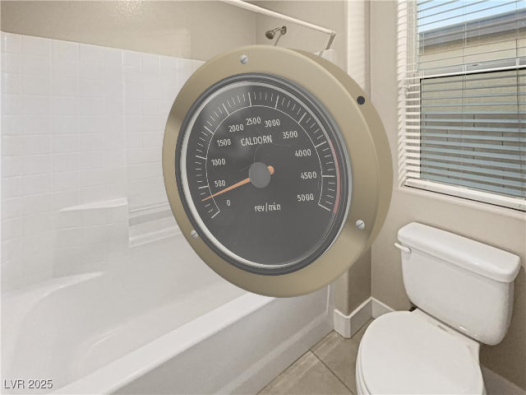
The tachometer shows 300,rpm
